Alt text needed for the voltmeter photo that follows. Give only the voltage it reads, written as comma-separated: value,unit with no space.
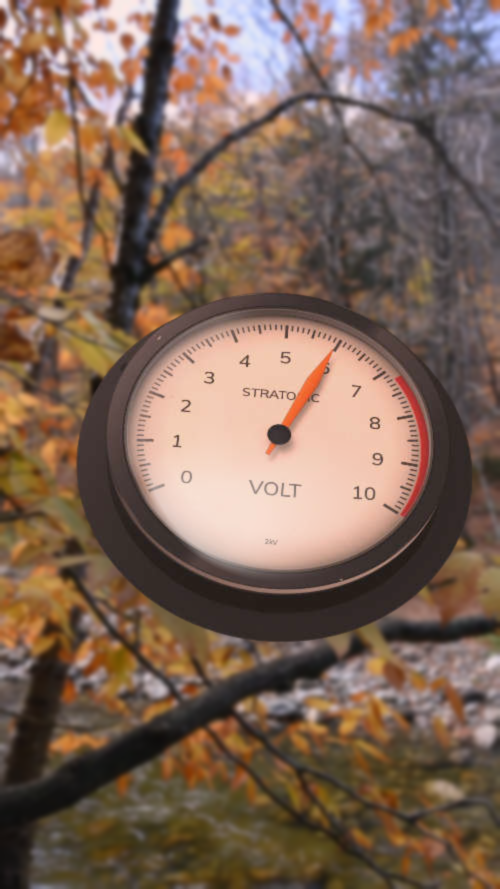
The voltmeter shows 6,V
